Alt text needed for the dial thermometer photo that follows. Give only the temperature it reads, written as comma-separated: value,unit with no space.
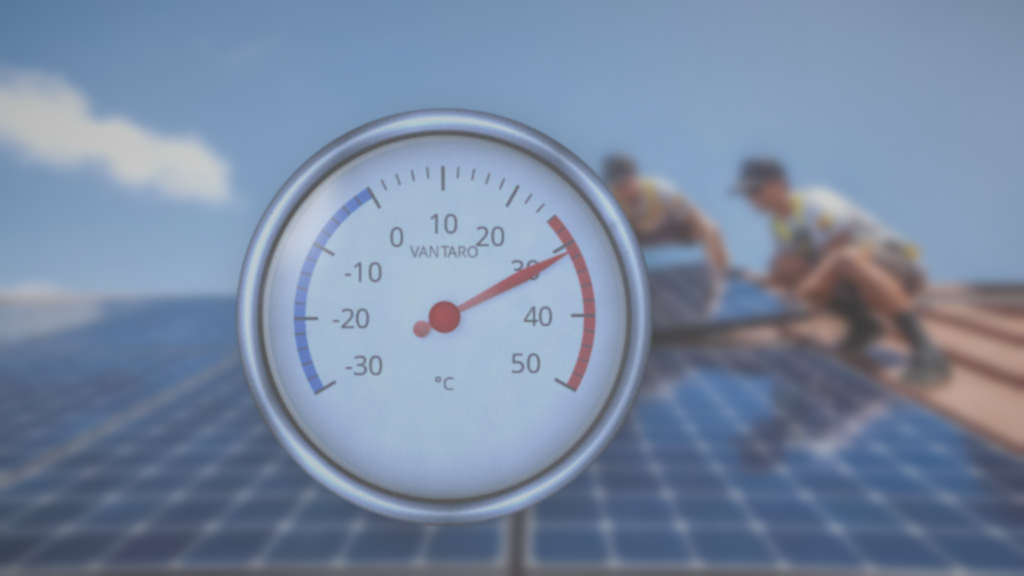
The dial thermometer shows 31,°C
